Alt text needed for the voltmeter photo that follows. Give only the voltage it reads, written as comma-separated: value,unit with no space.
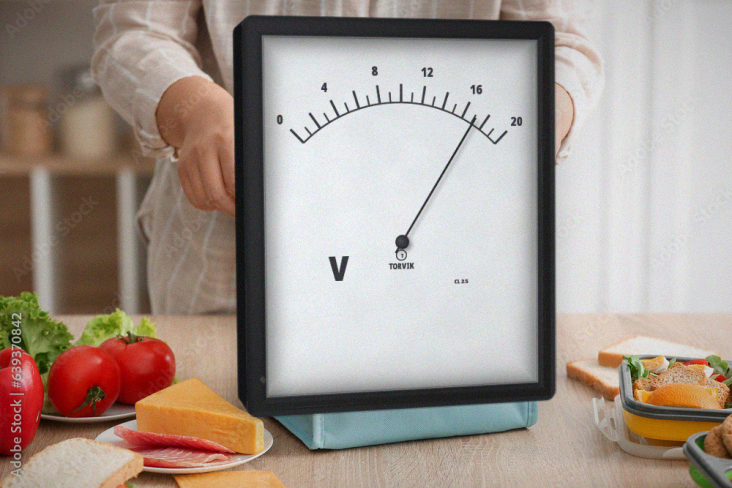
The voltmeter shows 17,V
